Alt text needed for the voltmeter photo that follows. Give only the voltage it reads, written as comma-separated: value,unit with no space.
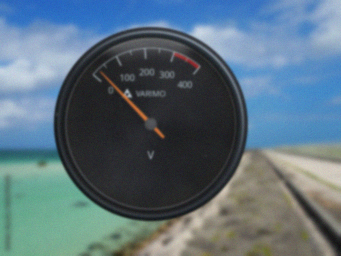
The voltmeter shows 25,V
